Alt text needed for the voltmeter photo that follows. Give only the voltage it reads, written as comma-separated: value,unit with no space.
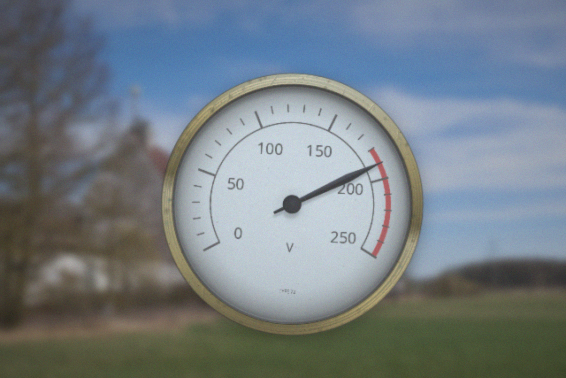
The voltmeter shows 190,V
